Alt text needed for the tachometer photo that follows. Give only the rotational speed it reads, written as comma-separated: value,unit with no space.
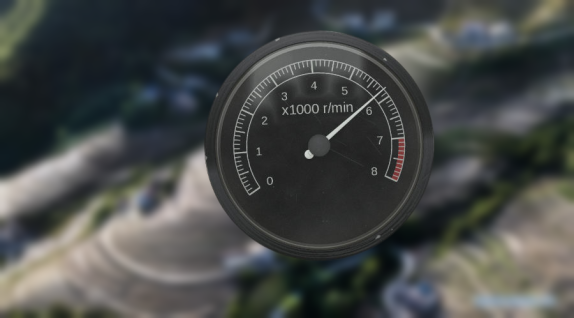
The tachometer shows 5800,rpm
